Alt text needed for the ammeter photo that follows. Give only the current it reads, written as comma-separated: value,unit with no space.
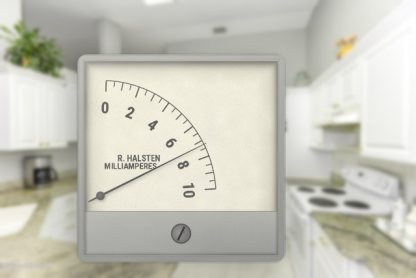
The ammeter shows 7.25,mA
